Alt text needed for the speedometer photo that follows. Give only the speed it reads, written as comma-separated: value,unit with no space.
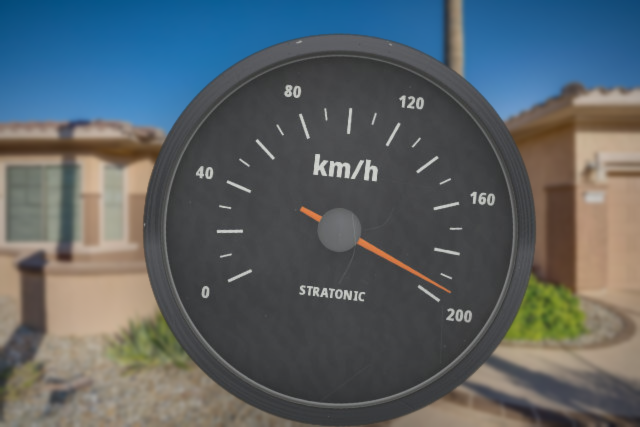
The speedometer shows 195,km/h
